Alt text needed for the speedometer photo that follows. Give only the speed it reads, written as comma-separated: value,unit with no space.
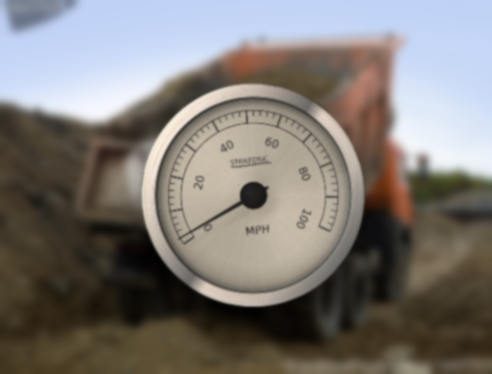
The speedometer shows 2,mph
